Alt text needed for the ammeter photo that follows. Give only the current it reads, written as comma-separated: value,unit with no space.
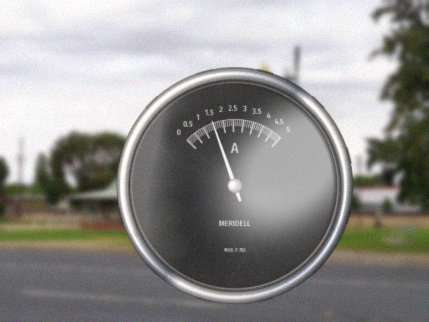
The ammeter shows 1.5,A
